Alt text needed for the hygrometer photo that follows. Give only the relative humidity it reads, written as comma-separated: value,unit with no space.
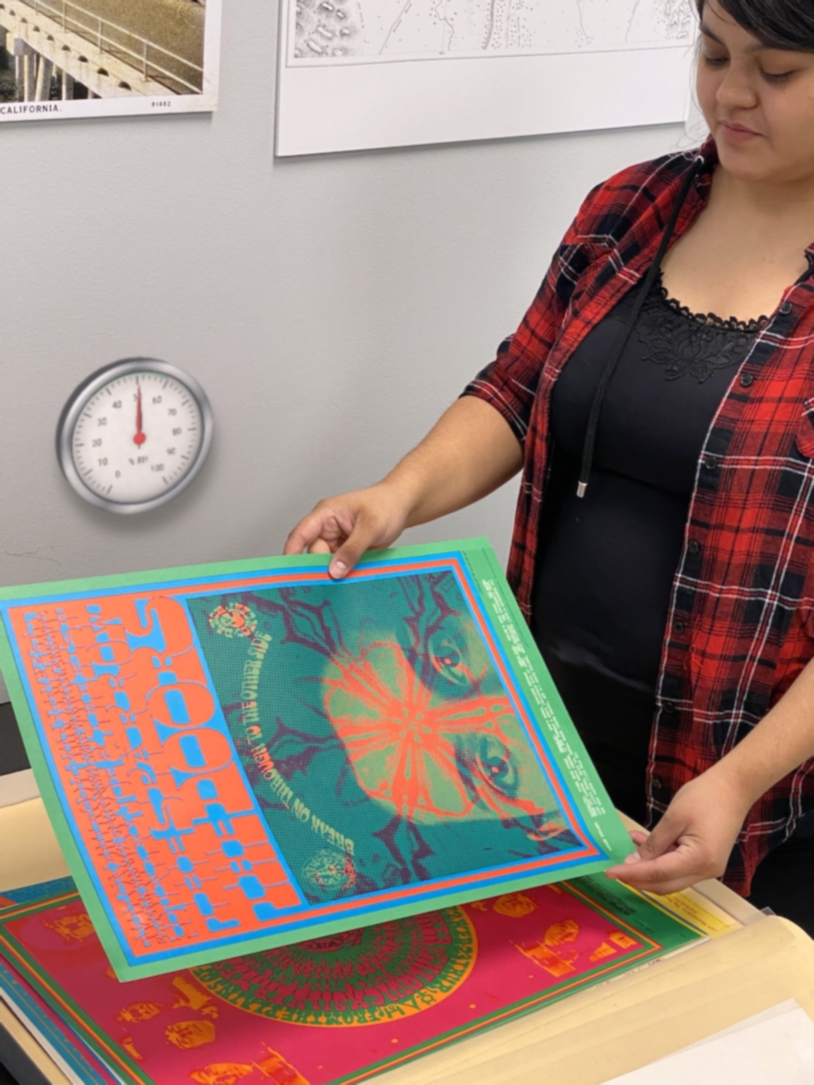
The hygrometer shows 50,%
